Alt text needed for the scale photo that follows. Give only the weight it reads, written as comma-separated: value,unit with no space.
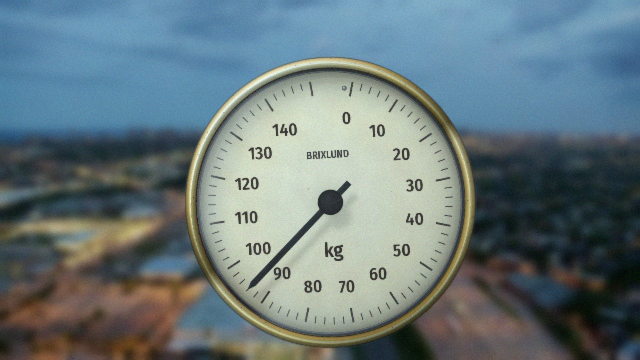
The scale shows 94,kg
